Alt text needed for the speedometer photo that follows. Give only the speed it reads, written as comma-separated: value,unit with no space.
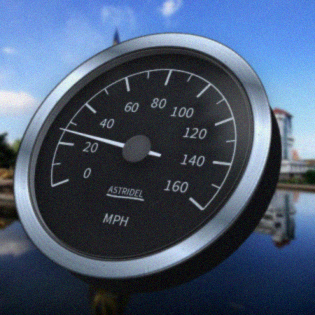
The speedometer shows 25,mph
